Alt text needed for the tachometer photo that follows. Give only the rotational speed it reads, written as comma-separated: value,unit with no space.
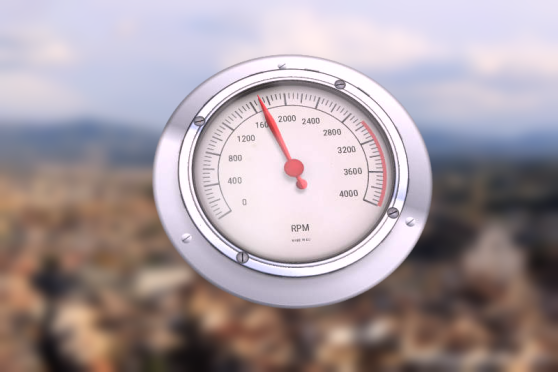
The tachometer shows 1700,rpm
